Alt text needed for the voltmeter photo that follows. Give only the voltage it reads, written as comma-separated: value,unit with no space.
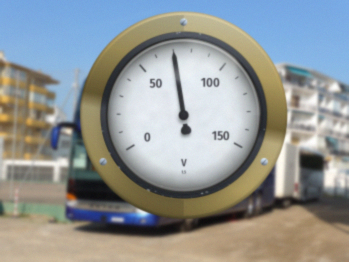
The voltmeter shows 70,V
